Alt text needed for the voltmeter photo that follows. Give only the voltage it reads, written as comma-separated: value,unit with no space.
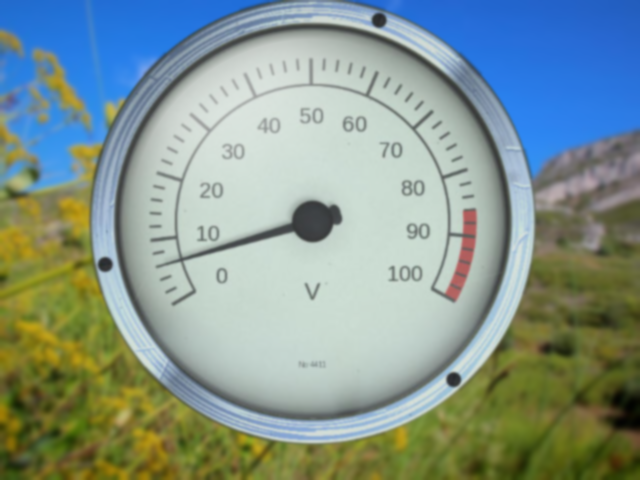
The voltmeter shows 6,V
